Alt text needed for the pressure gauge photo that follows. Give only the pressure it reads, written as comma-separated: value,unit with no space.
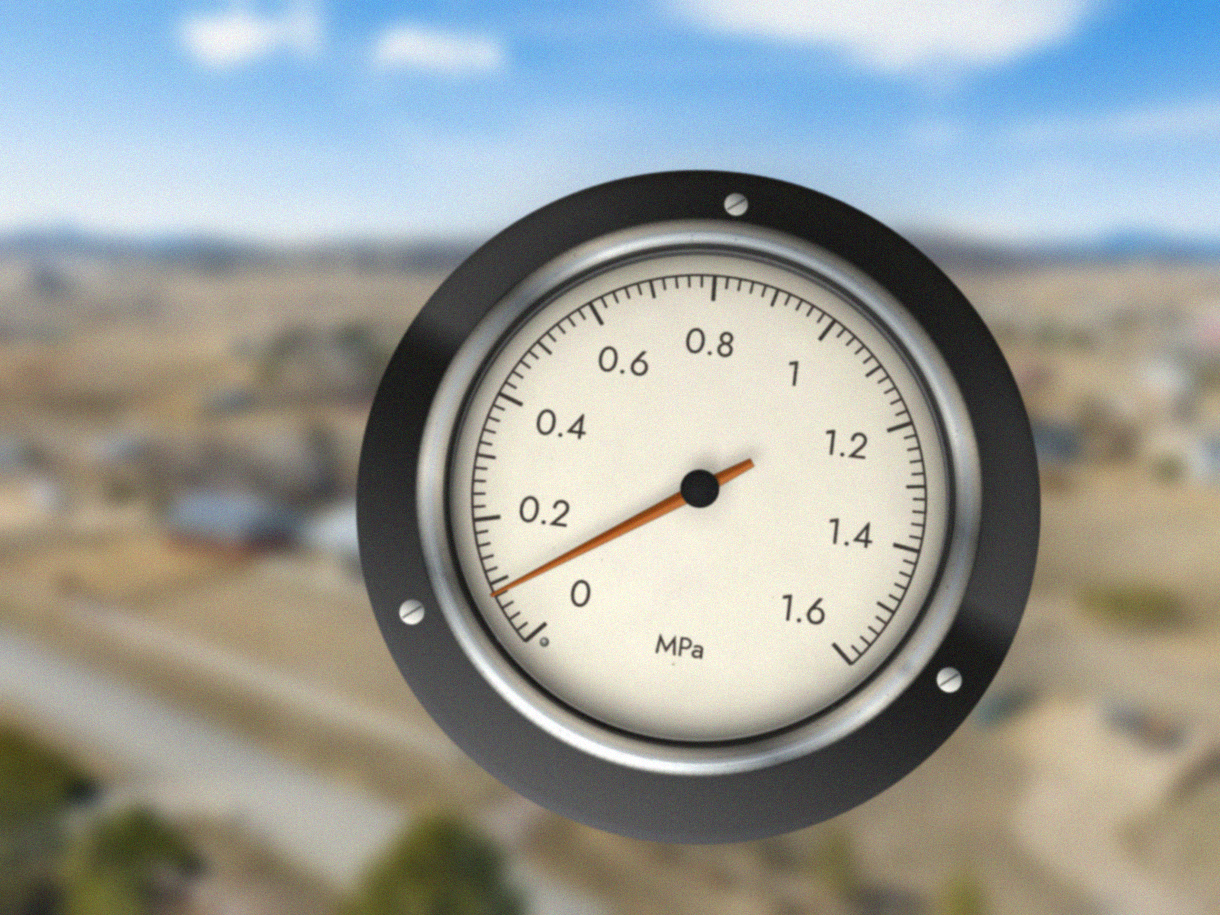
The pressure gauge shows 0.08,MPa
